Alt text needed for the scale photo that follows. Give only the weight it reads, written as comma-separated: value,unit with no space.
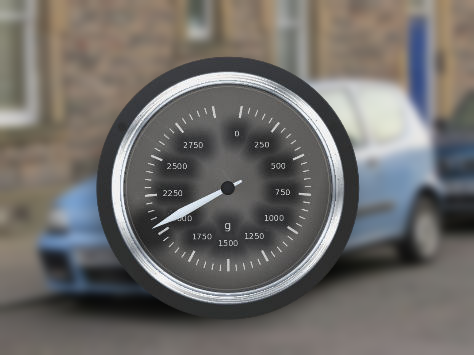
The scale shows 2050,g
